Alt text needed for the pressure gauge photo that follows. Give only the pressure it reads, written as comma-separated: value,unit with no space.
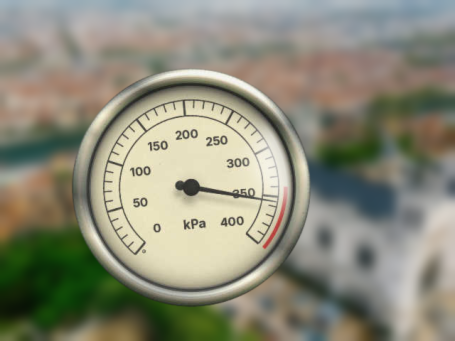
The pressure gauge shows 355,kPa
